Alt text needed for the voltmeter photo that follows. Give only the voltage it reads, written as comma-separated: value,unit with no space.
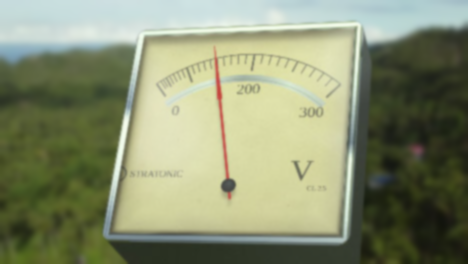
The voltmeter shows 150,V
